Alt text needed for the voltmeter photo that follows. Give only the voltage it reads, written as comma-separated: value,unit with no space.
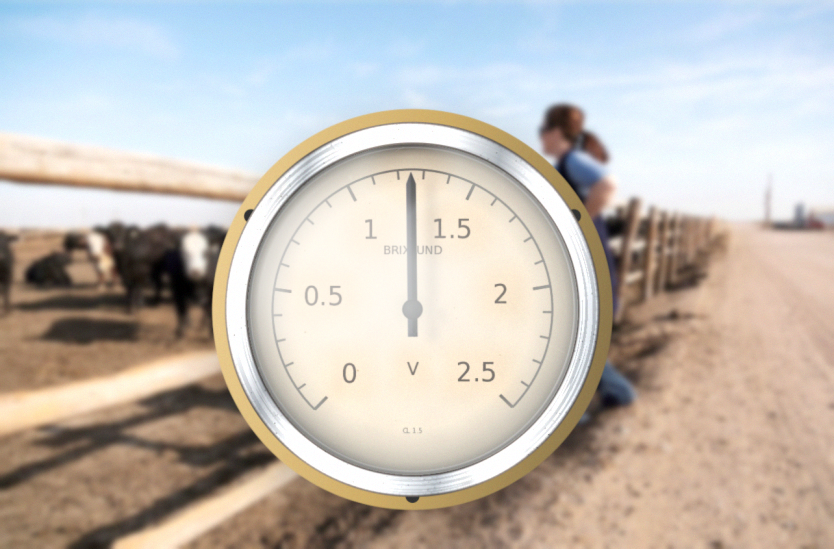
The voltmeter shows 1.25,V
